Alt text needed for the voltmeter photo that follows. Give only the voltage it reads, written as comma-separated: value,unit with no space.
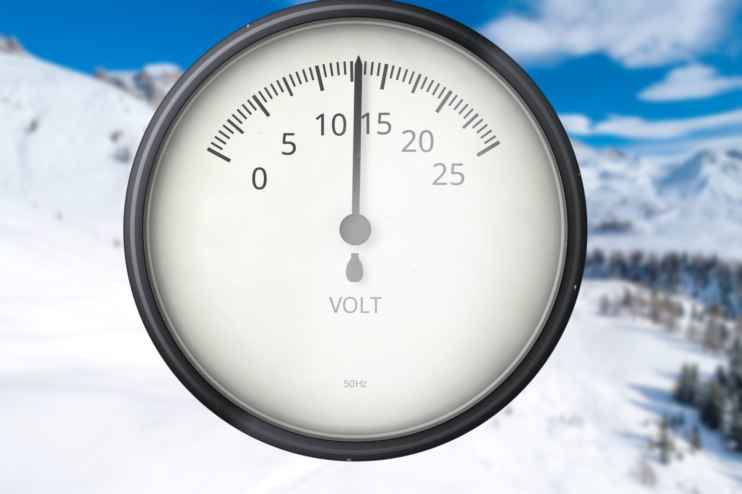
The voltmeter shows 13,V
